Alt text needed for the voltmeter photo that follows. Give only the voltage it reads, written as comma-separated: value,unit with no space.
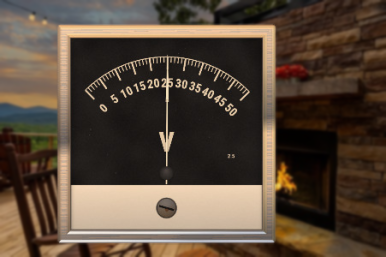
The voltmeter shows 25,V
